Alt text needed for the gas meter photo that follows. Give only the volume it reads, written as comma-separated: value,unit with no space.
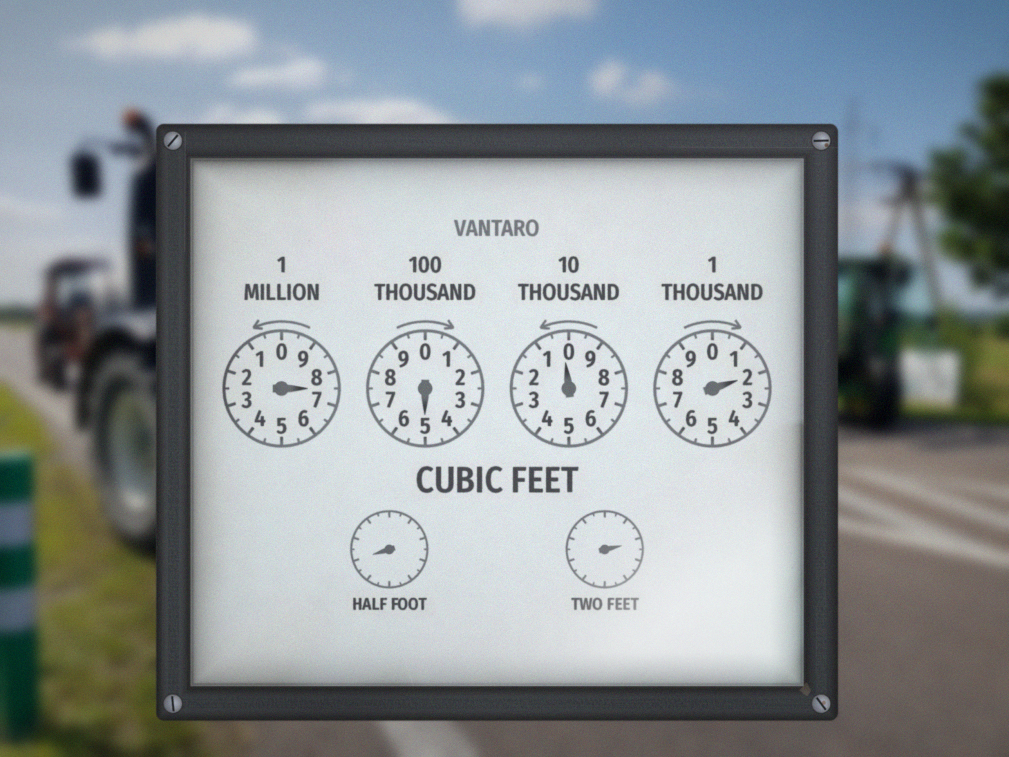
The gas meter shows 750200,ft³
